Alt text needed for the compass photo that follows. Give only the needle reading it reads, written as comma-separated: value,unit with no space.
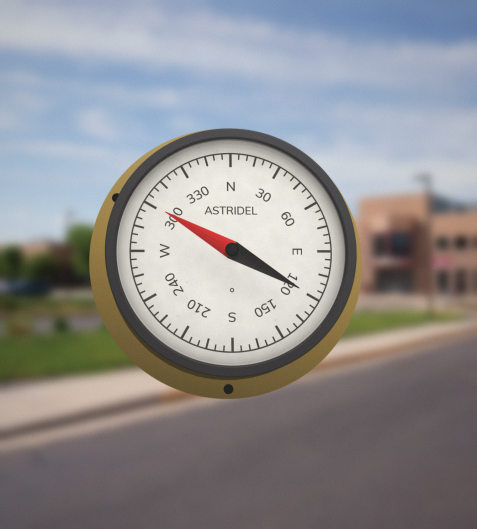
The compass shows 300,°
